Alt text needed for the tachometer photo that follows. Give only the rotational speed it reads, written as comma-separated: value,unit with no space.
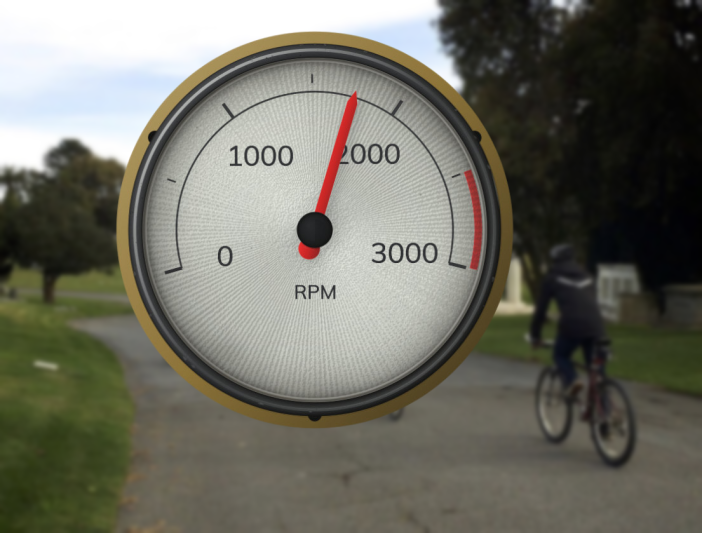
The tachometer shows 1750,rpm
